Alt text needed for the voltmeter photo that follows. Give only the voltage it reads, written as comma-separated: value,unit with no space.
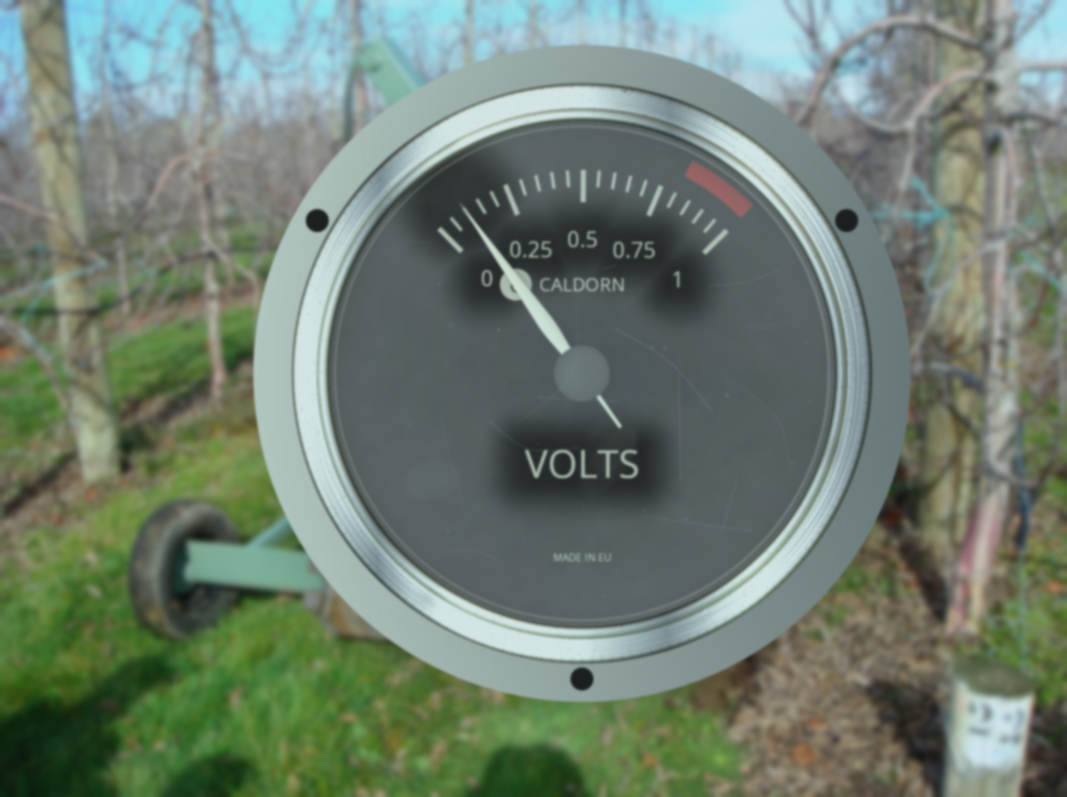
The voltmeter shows 0.1,V
